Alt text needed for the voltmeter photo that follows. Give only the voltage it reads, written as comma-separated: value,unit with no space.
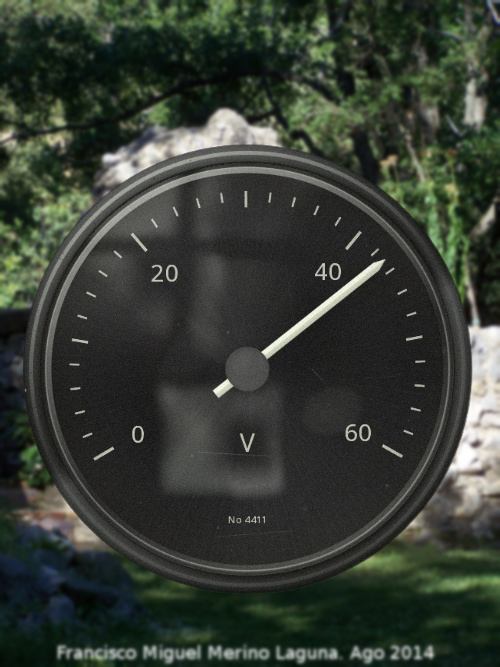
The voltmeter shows 43,V
